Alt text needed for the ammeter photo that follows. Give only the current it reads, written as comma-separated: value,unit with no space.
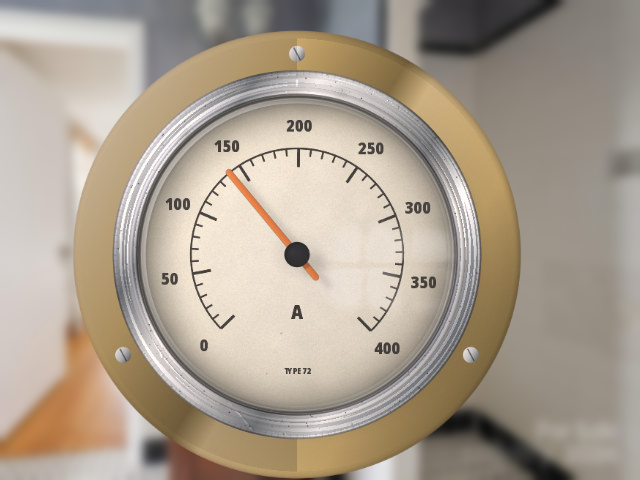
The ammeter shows 140,A
